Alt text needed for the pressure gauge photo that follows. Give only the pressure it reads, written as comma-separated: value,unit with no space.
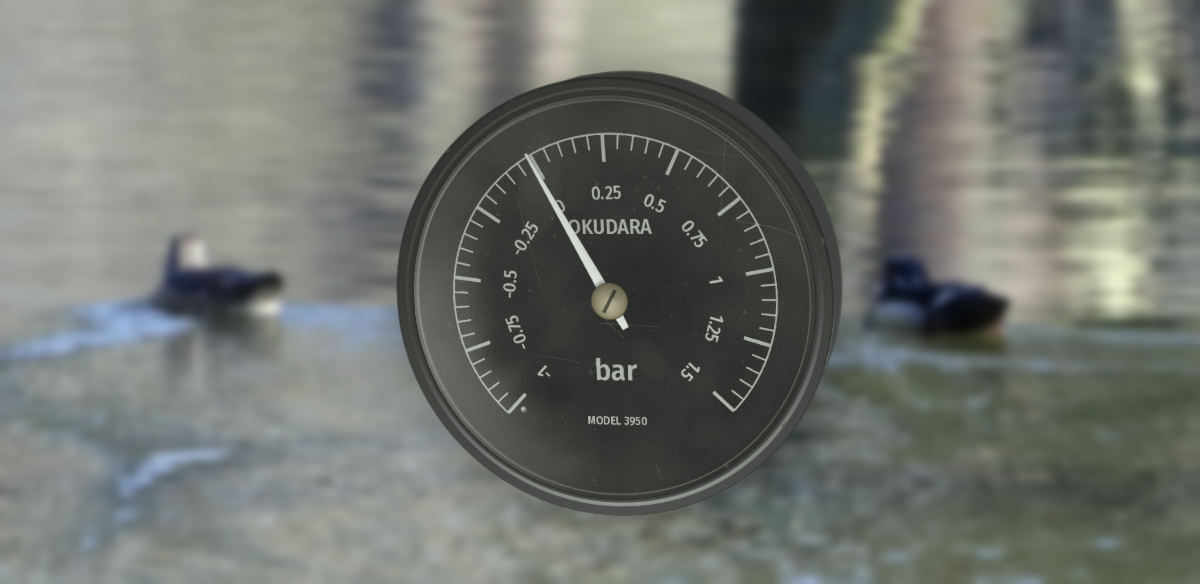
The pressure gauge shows 0,bar
